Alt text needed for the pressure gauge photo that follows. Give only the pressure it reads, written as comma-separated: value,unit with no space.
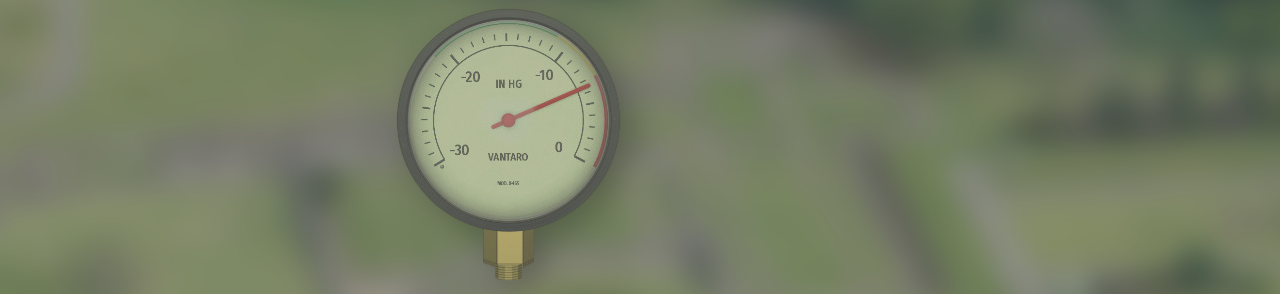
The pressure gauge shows -6.5,inHg
